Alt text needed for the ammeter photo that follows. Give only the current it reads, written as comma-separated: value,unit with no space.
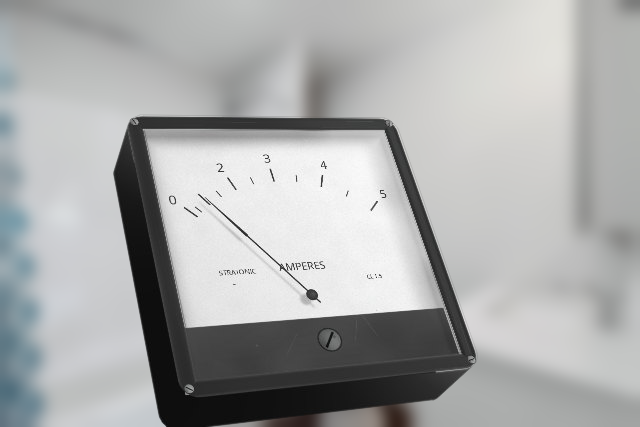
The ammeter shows 1,A
